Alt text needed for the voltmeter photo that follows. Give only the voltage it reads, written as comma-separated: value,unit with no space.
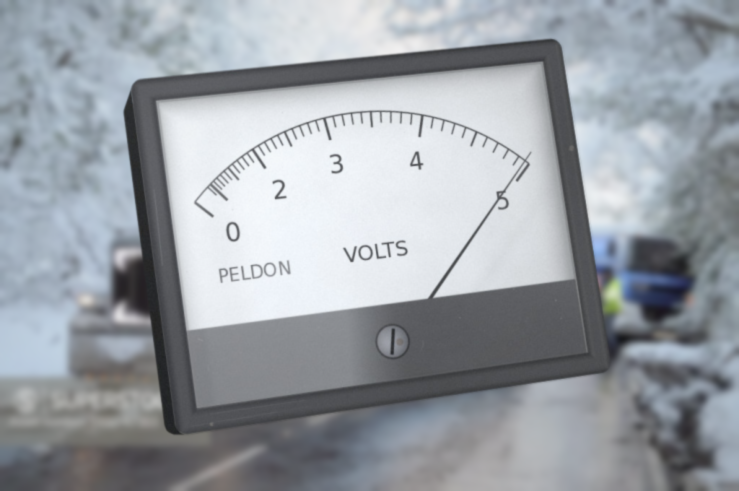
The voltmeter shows 4.95,V
